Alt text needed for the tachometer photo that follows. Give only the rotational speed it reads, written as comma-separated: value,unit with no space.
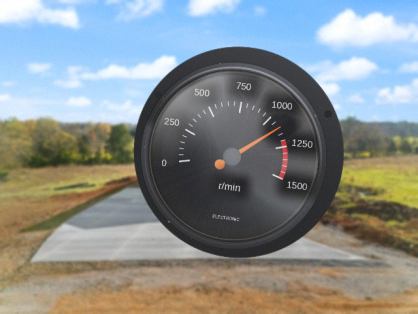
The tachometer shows 1100,rpm
